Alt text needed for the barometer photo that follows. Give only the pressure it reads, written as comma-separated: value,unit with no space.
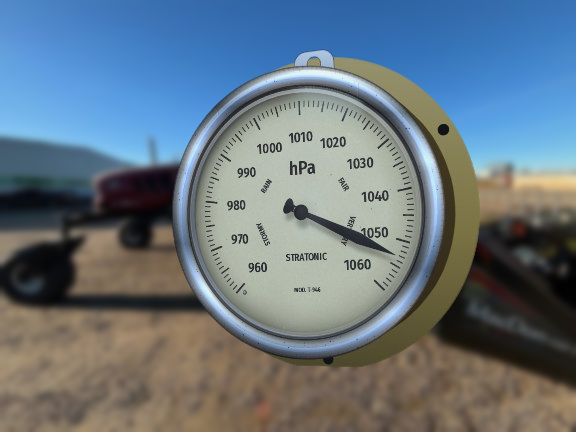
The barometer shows 1053,hPa
